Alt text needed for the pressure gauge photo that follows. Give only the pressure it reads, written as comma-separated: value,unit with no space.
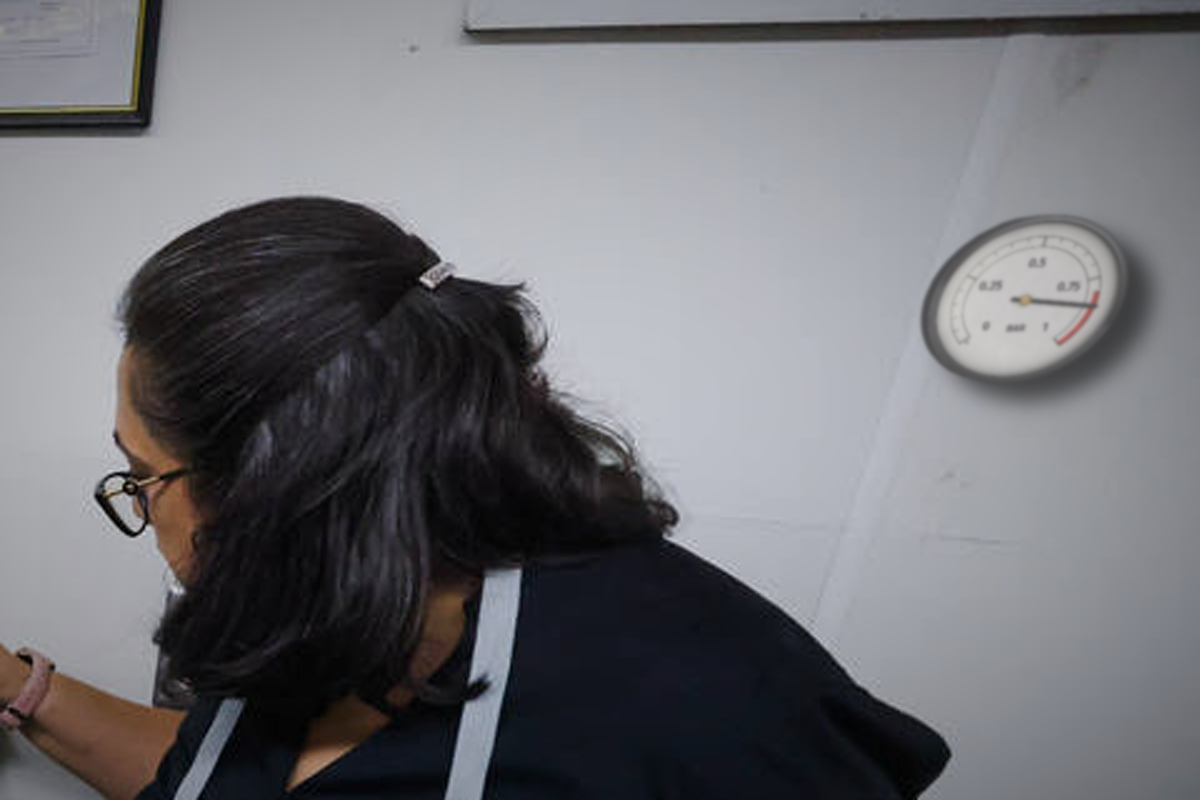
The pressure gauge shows 0.85,bar
